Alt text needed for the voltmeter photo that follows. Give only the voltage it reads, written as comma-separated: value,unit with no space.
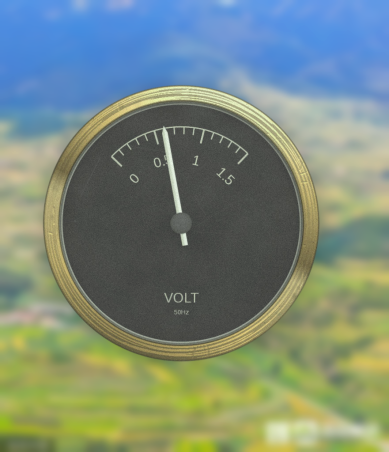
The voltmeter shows 0.6,V
